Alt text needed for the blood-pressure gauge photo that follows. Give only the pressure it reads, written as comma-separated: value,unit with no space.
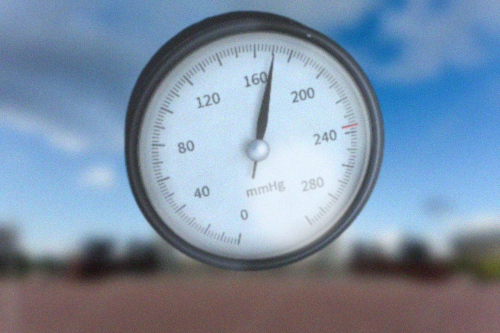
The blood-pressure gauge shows 170,mmHg
